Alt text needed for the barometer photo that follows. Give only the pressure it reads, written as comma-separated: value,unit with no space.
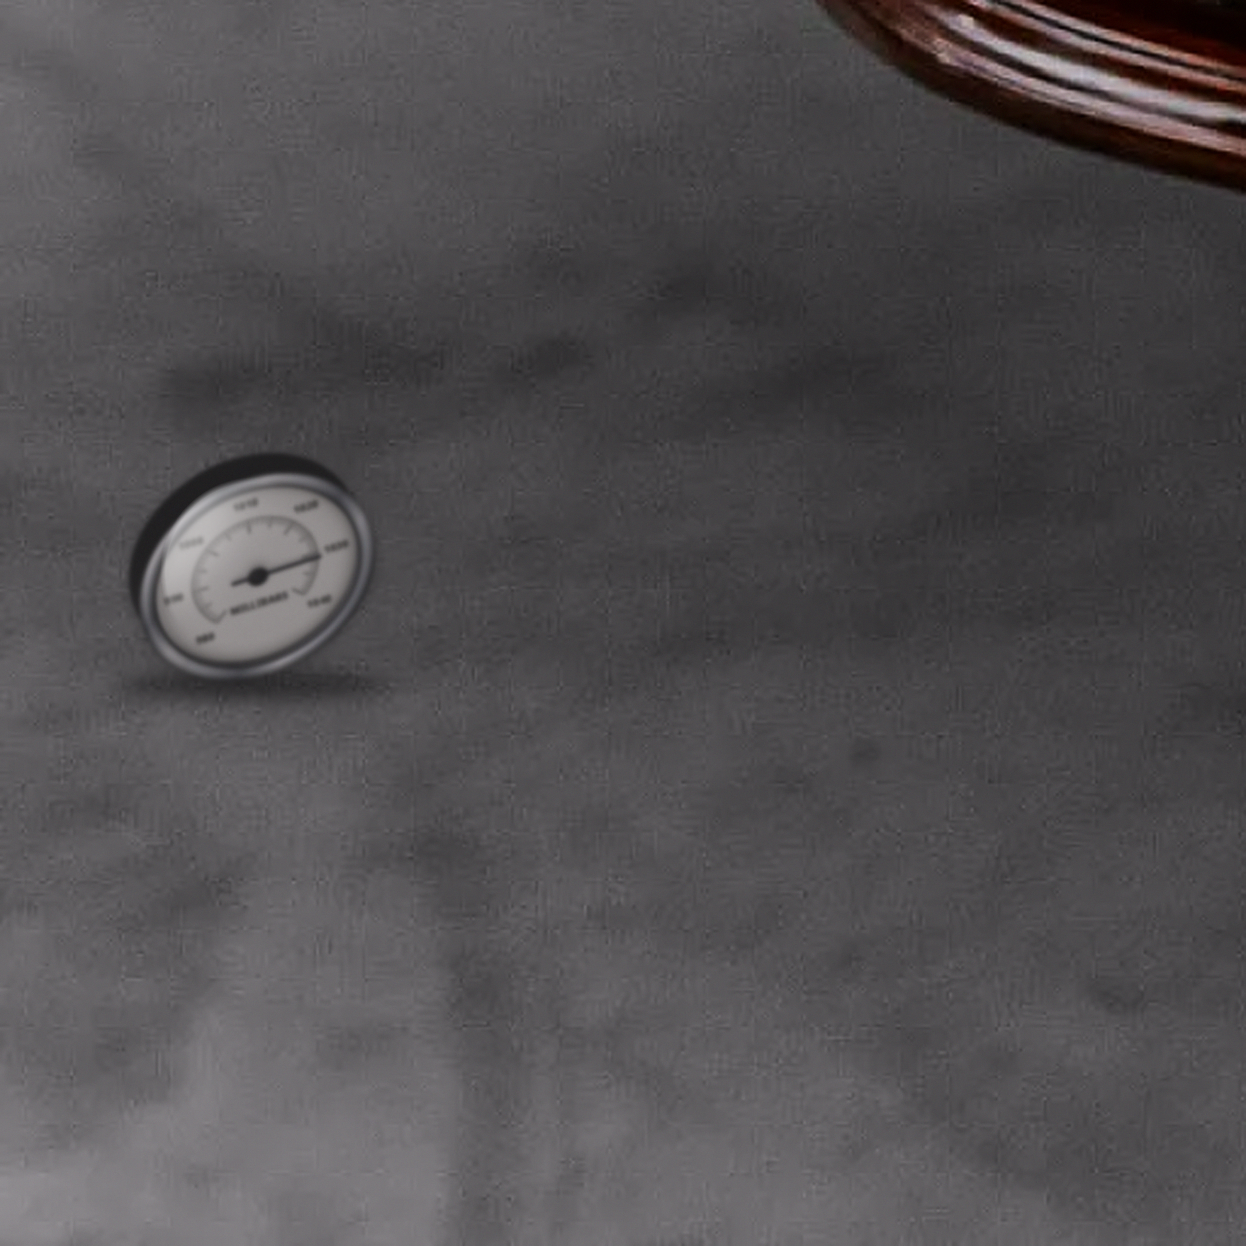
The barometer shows 1030,mbar
